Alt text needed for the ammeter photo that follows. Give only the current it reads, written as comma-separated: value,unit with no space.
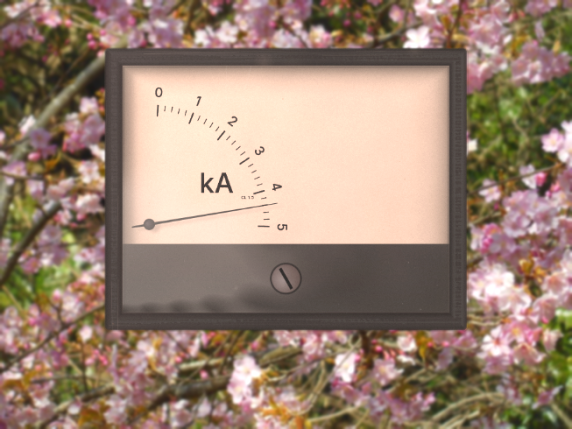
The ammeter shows 4.4,kA
